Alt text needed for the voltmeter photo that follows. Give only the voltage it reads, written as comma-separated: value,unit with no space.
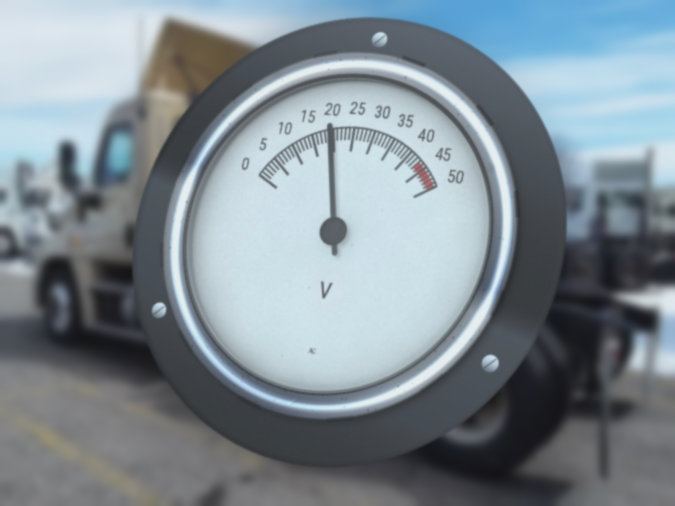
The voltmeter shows 20,V
